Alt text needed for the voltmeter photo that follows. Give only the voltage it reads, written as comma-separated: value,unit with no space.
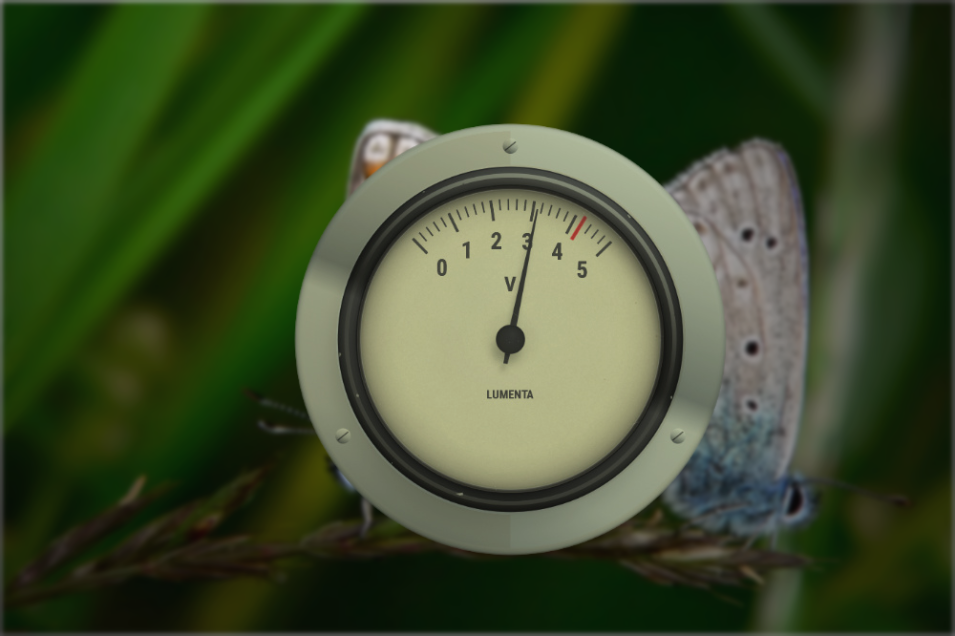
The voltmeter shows 3.1,V
